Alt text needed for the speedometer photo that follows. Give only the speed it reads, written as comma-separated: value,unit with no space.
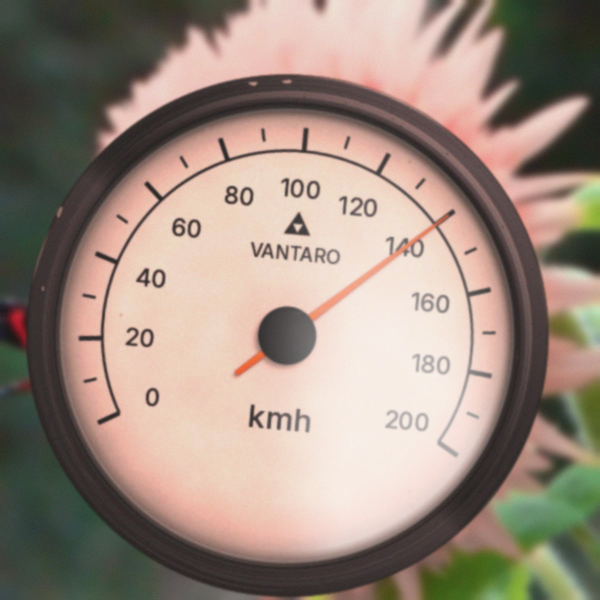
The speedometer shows 140,km/h
